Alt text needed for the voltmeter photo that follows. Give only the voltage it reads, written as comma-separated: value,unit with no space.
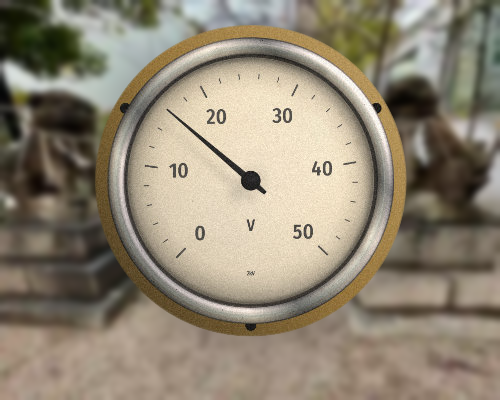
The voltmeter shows 16,V
